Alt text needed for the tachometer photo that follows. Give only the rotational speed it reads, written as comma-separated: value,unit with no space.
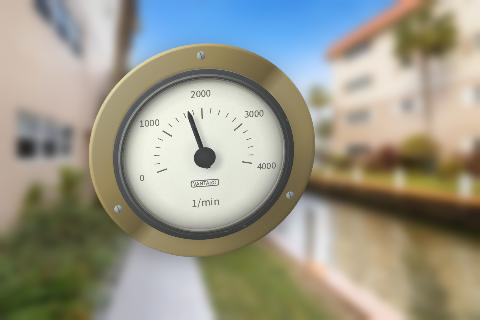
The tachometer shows 1700,rpm
